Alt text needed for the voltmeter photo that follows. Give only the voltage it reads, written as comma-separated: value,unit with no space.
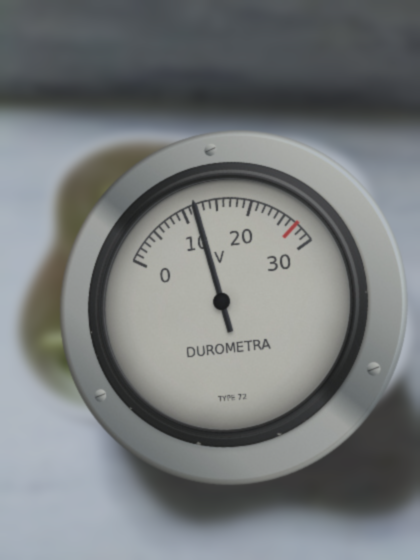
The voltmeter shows 12,V
